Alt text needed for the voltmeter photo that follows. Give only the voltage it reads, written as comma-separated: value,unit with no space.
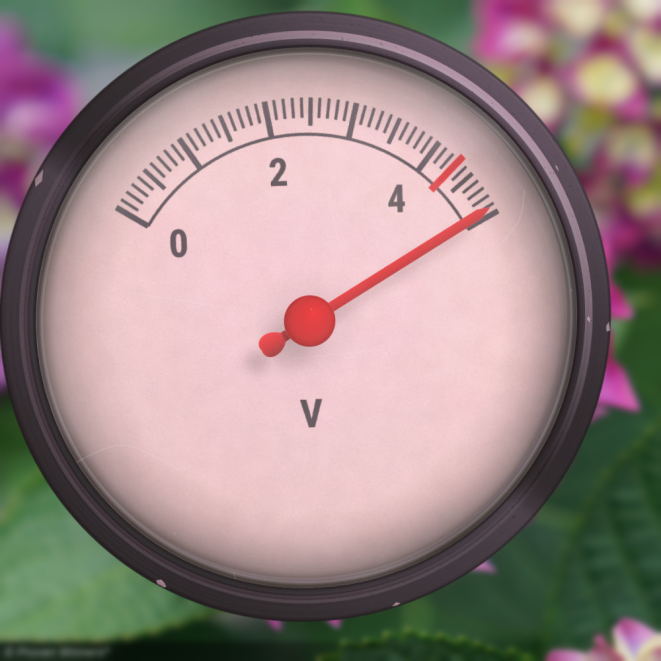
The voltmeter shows 4.9,V
